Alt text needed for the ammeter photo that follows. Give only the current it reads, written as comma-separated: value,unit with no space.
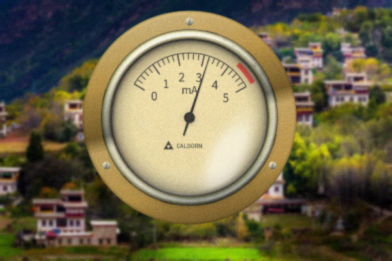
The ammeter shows 3.2,mA
